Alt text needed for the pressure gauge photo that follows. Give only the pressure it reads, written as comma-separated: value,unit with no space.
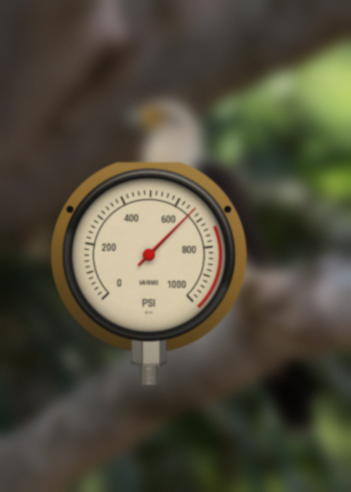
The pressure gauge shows 660,psi
